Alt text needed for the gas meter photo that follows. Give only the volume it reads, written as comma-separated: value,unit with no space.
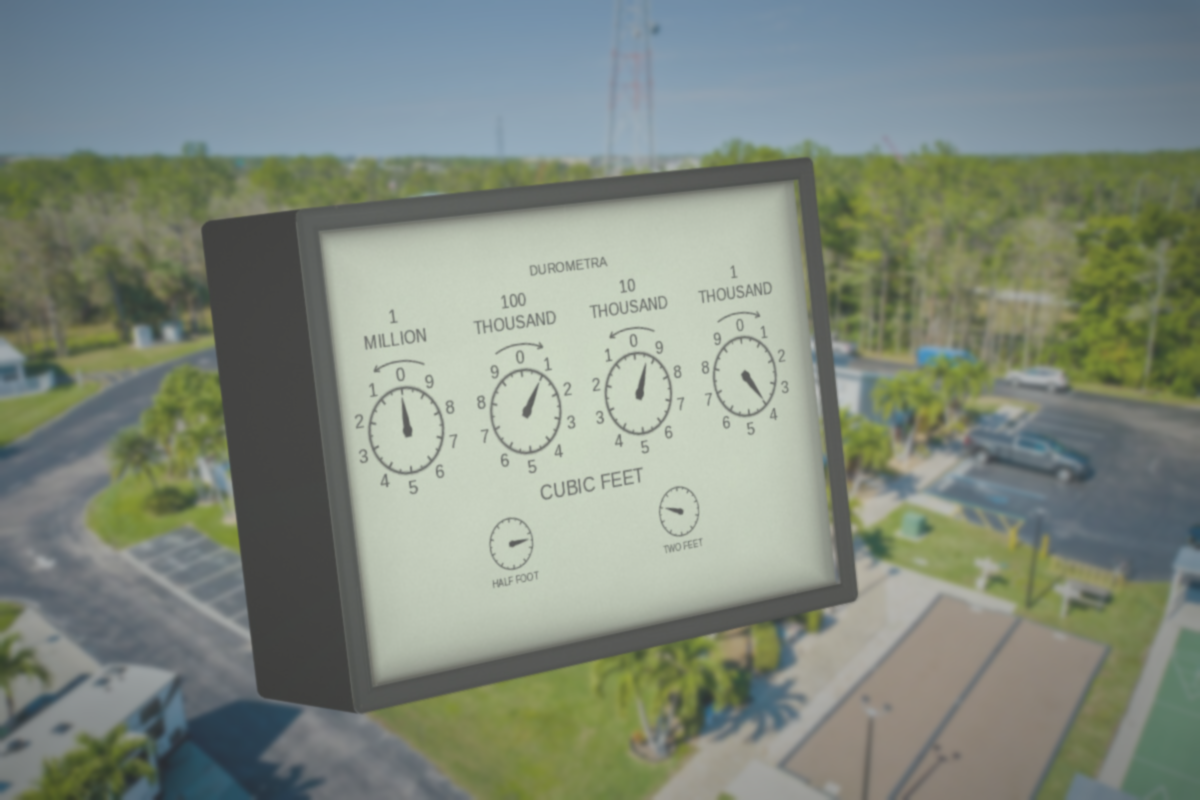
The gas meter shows 9400,ft³
